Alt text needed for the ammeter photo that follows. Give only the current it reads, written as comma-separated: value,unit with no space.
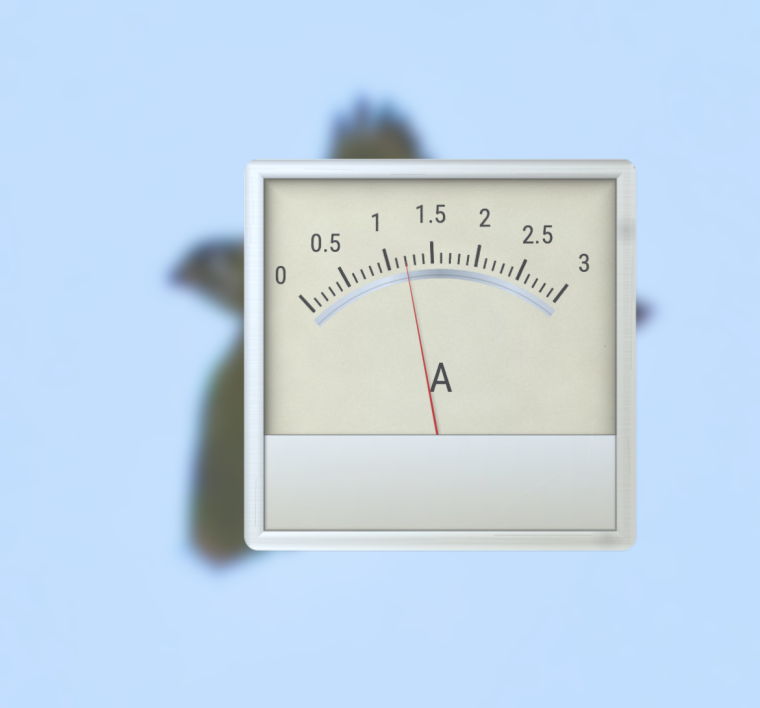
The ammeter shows 1.2,A
